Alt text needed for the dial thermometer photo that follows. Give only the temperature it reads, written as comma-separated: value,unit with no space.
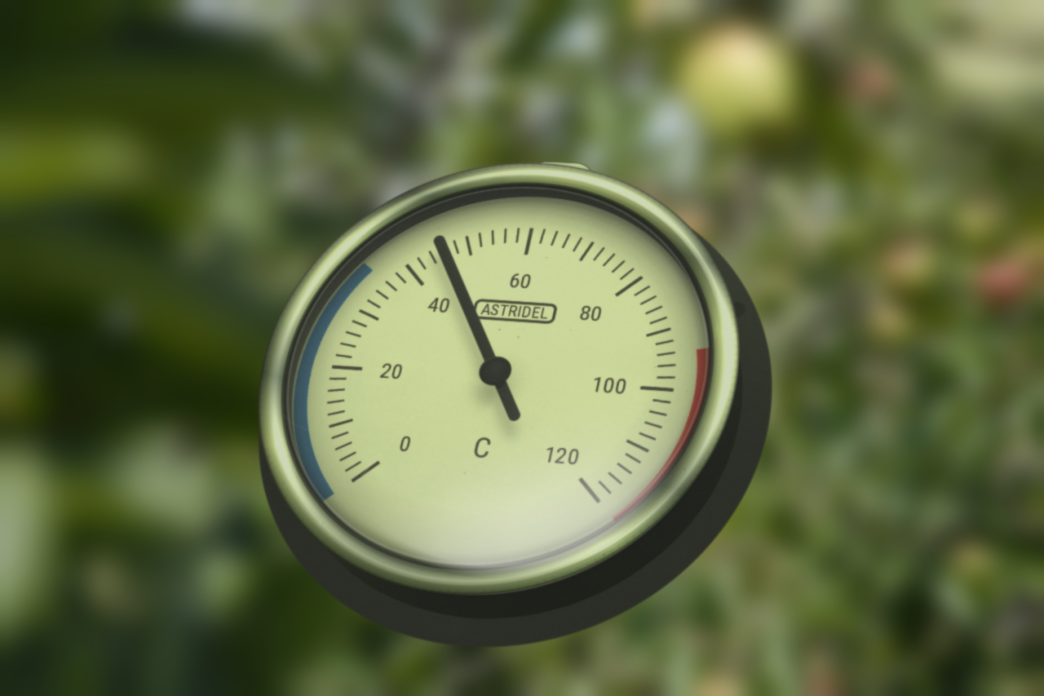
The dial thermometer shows 46,°C
